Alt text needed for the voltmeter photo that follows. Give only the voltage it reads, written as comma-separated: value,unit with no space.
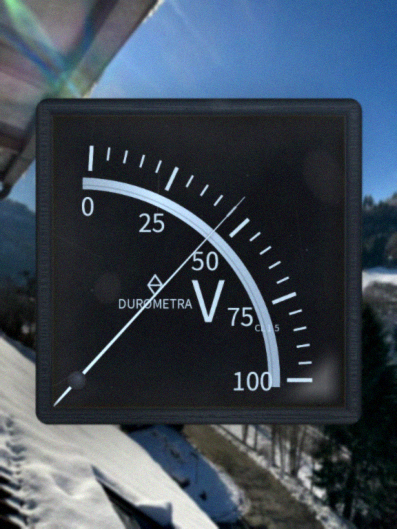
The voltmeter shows 45,V
